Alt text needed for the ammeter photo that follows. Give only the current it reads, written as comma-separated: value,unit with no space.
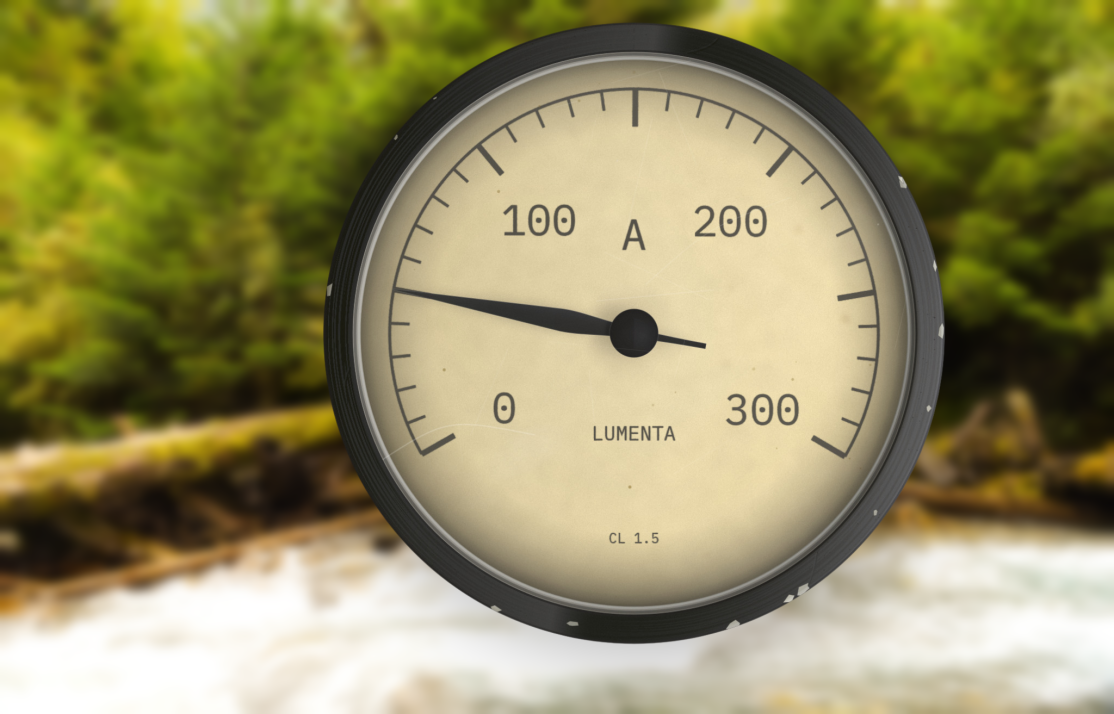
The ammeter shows 50,A
